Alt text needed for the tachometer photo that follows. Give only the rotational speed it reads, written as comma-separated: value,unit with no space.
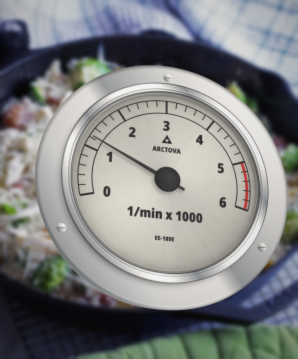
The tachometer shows 1200,rpm
